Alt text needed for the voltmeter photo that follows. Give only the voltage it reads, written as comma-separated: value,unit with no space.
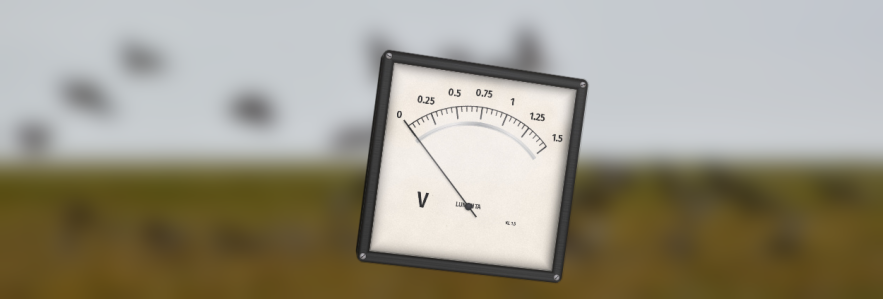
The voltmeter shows 0,V
